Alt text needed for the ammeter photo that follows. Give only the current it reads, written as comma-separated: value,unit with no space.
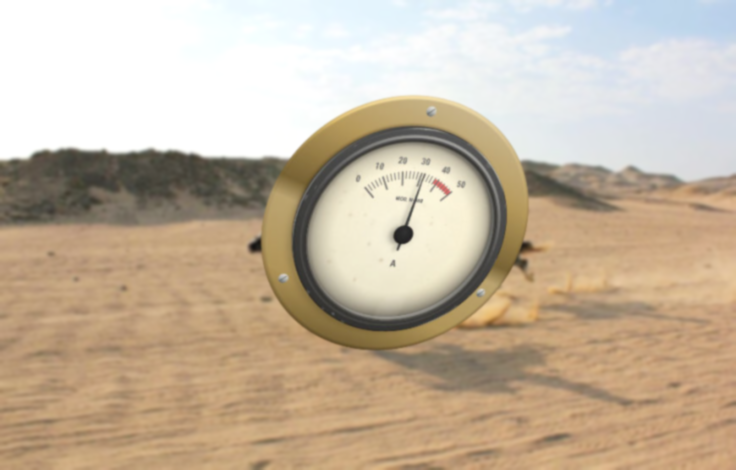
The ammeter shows 30,A
